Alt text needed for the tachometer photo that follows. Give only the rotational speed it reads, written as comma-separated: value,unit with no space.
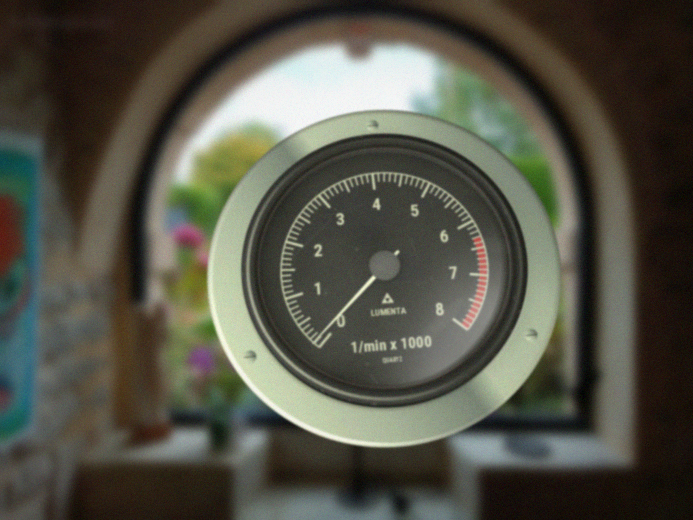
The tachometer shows 100,rpm
